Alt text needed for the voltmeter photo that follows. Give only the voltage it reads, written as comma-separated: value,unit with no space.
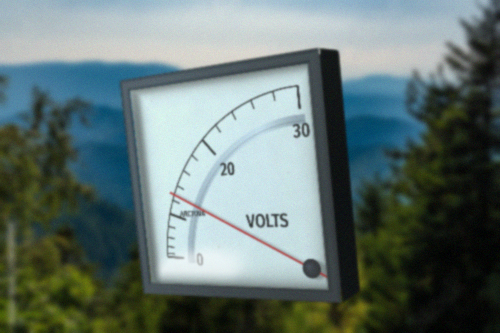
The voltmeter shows 13,V
